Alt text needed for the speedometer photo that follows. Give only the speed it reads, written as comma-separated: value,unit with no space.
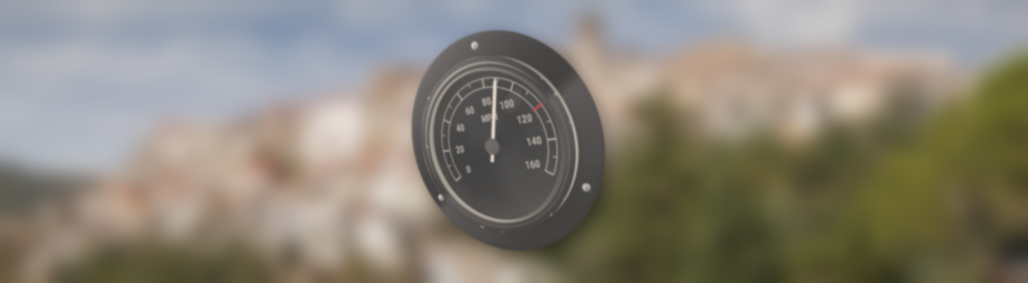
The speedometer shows 90,mph
